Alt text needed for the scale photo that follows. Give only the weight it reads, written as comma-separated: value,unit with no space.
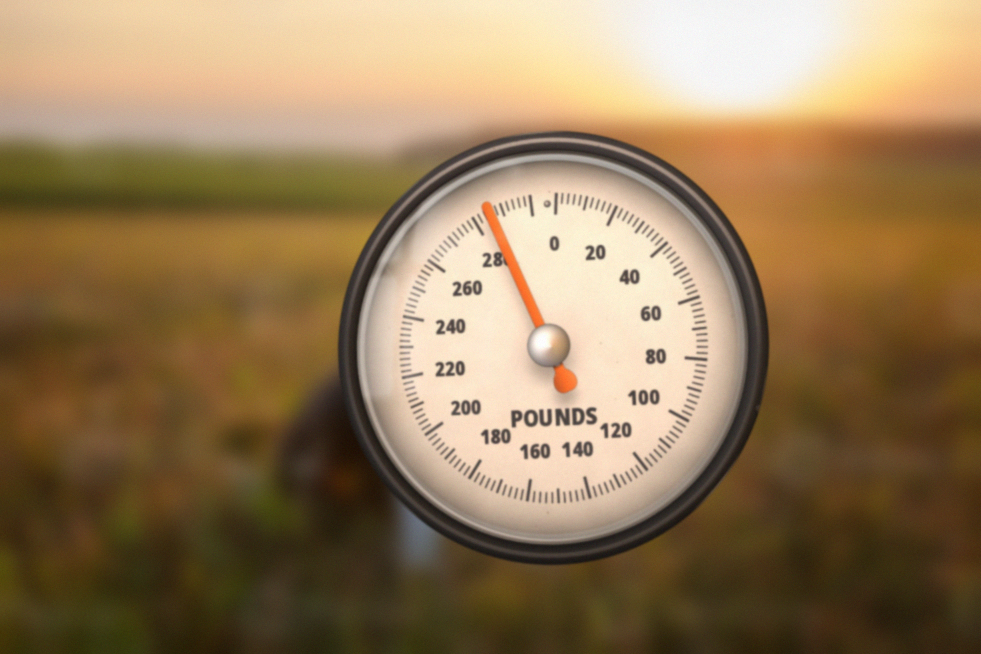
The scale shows 286,lb
